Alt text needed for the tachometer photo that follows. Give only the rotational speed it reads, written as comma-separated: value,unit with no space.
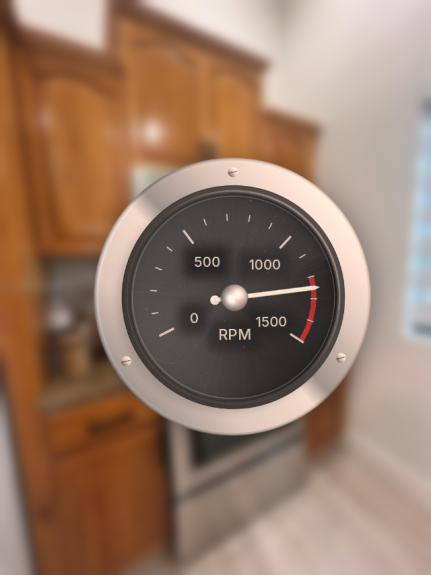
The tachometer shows 1250,rpm
